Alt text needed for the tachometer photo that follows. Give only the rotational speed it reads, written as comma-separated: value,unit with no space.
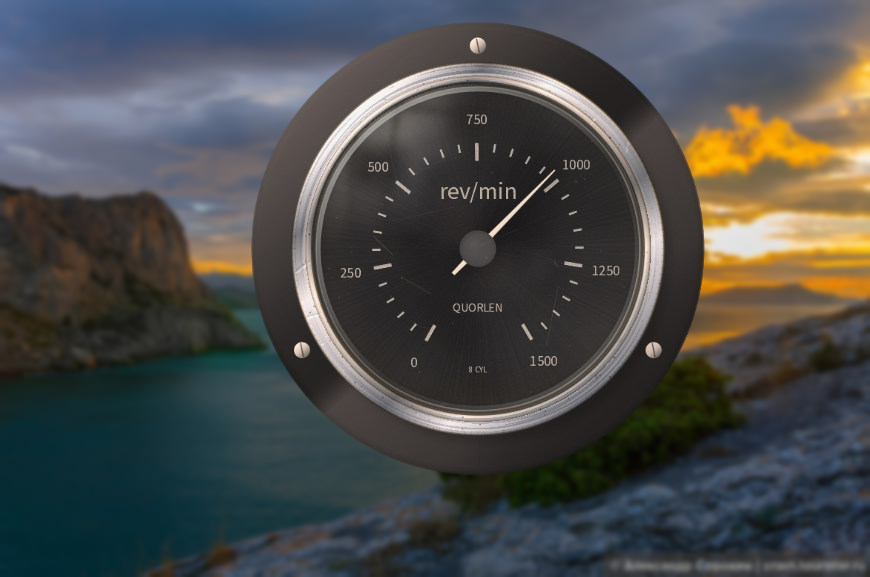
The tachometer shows 975,rpm
